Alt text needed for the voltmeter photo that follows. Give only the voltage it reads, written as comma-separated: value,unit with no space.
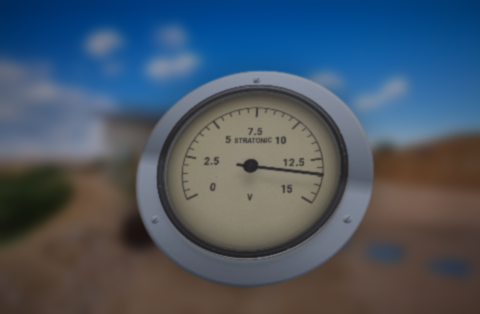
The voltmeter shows 13.5,V
